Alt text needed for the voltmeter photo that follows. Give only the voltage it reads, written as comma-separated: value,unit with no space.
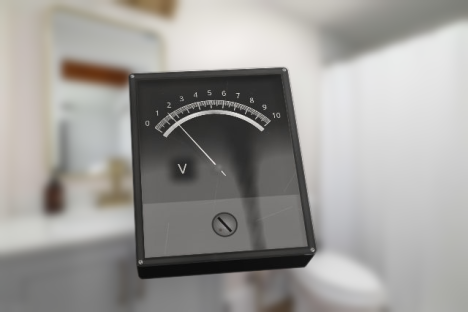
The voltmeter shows 1.5,V
